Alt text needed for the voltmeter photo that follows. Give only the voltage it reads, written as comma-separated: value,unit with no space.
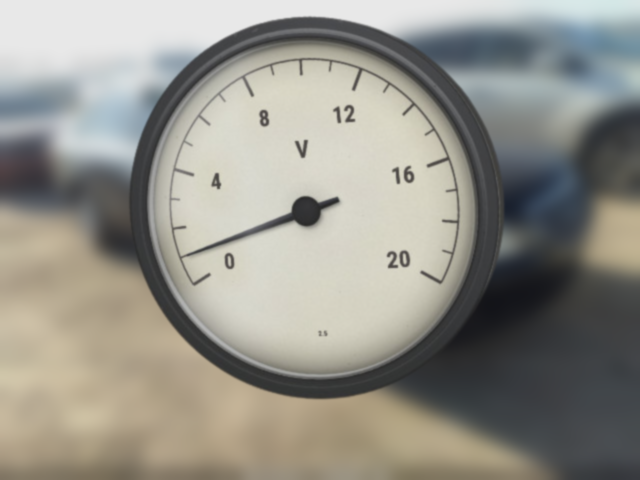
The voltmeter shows 1,V
